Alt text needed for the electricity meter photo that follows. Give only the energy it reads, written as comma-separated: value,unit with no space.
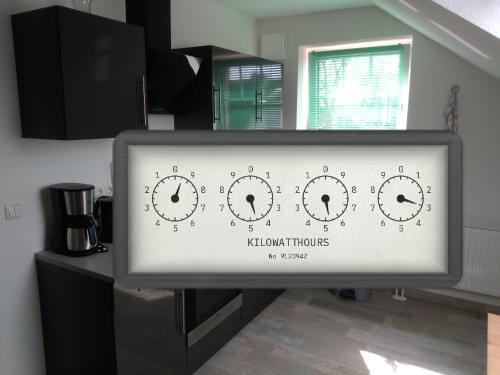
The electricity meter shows 9453,kWh
